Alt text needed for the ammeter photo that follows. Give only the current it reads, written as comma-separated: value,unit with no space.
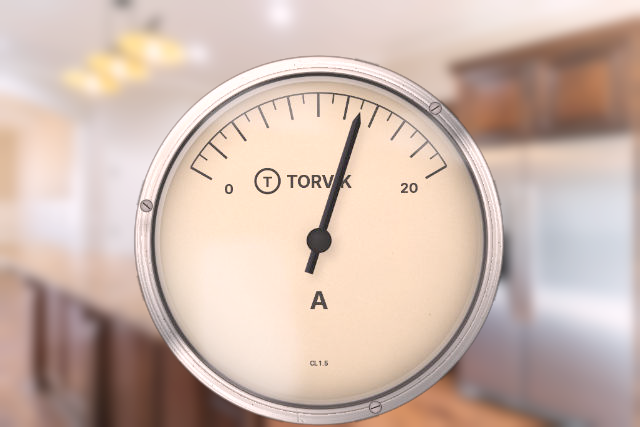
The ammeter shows 13,A
